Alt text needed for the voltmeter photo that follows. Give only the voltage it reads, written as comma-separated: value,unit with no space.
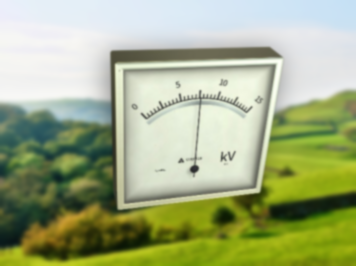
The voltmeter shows 7.5,kV
